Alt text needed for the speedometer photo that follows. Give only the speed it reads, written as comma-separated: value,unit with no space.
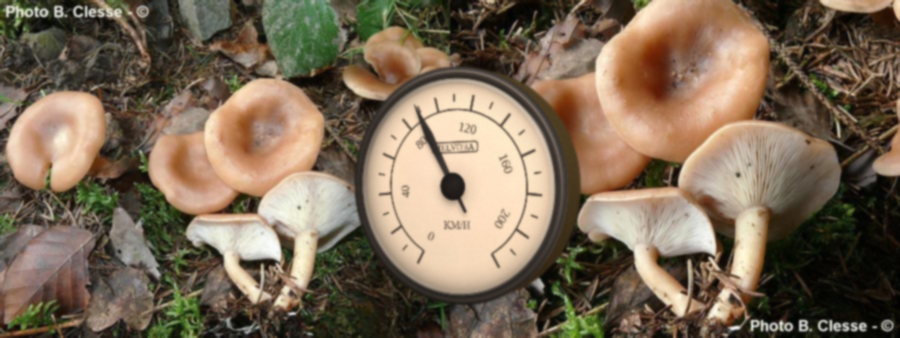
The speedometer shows 90,km/h
